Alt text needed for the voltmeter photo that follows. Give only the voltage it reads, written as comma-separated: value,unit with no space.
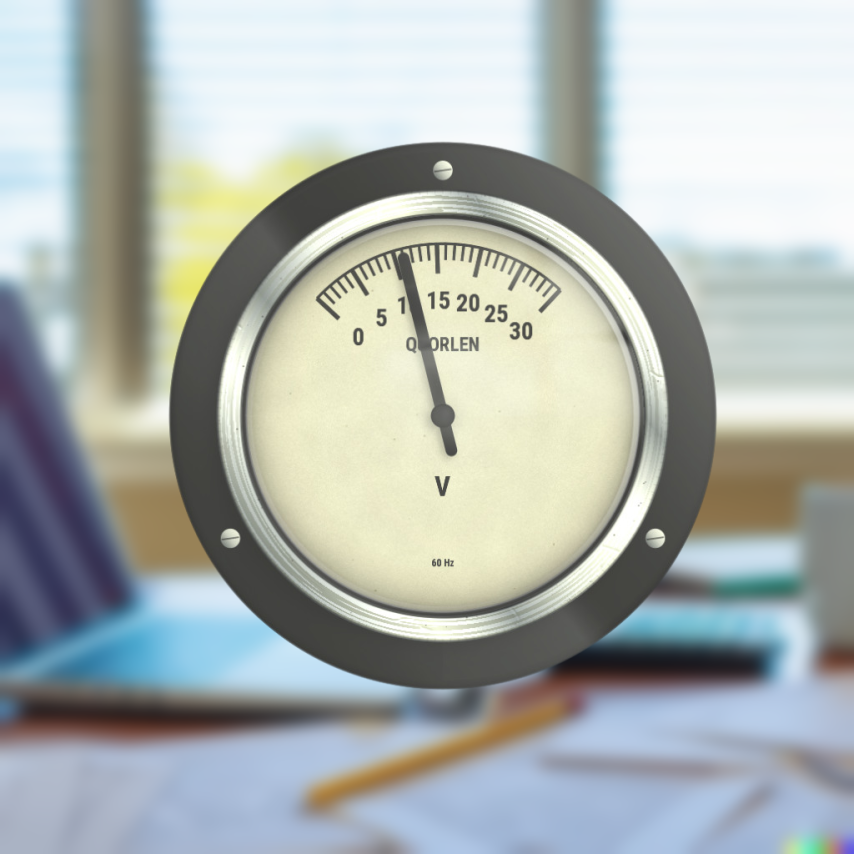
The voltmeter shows 11,V
